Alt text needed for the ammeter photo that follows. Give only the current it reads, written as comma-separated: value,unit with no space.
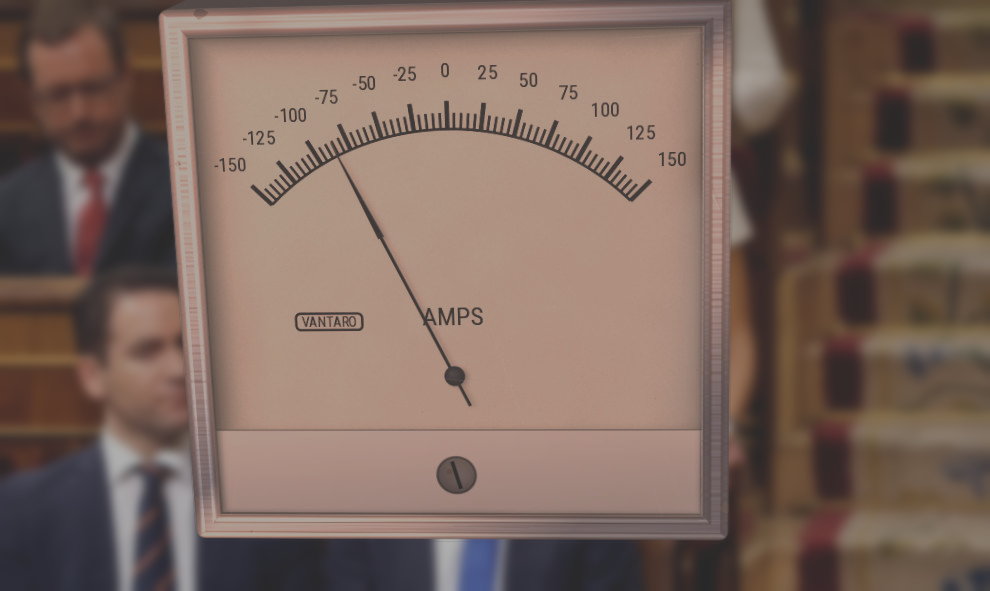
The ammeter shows -85,A
